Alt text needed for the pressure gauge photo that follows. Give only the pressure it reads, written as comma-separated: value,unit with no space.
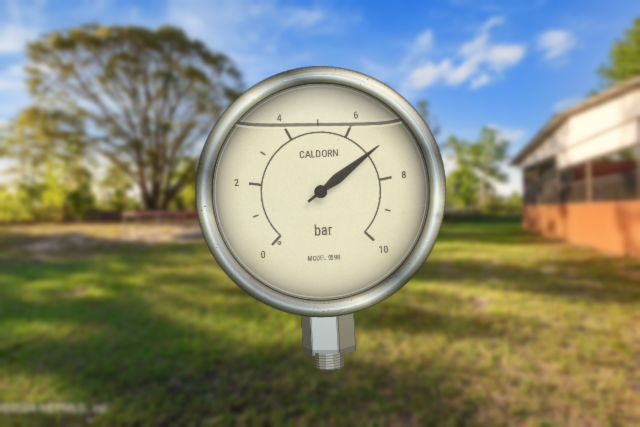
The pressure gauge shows 7,bar
